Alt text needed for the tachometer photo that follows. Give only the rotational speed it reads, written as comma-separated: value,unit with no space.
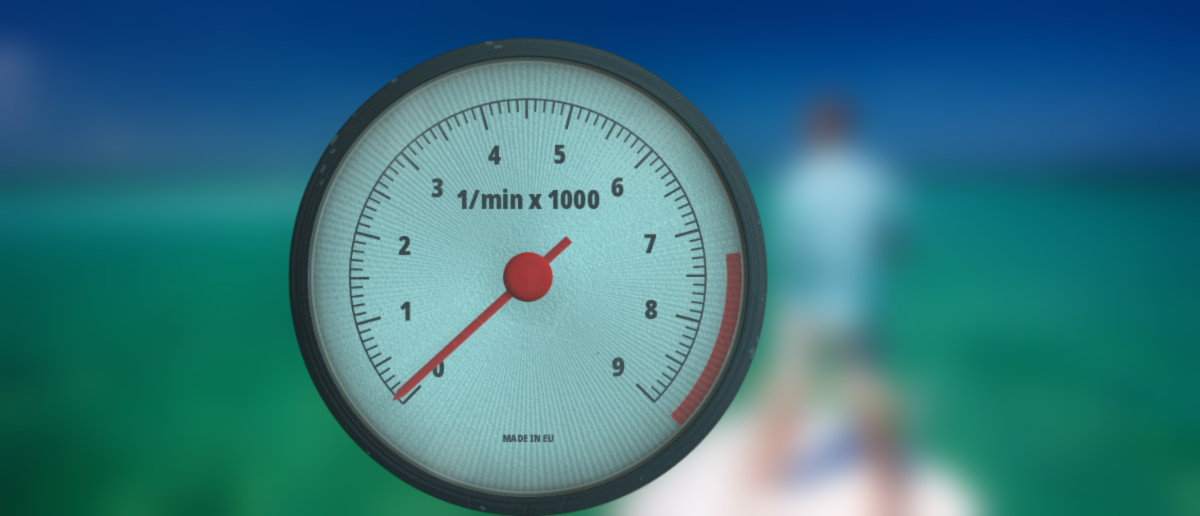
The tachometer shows 100,rpm
